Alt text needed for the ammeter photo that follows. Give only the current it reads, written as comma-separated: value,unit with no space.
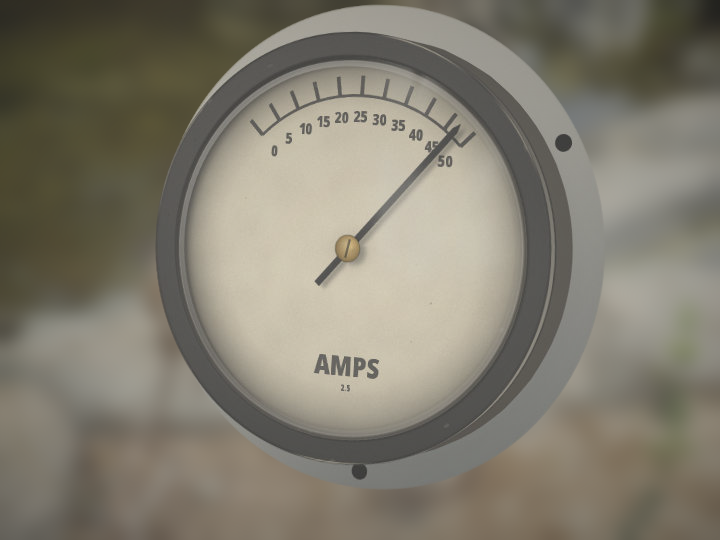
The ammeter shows 47.5,A
